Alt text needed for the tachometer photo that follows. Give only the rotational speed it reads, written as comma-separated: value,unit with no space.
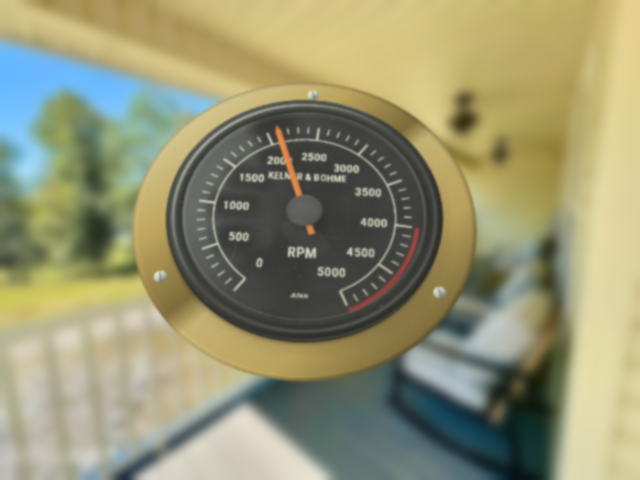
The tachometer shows 2100,rpm
